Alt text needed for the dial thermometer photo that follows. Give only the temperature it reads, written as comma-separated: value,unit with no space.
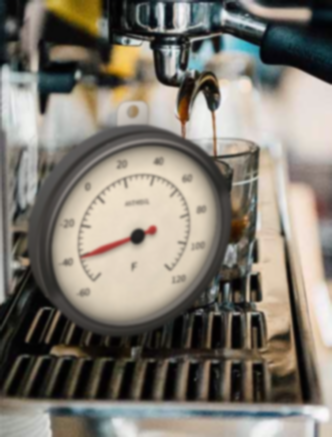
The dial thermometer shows -40,°F
